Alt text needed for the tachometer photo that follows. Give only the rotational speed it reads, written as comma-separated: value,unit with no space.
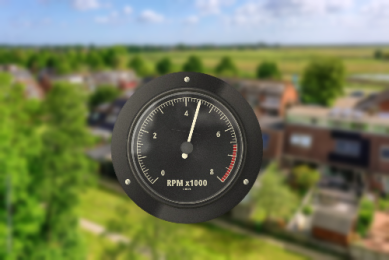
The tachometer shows 4500,rpm
